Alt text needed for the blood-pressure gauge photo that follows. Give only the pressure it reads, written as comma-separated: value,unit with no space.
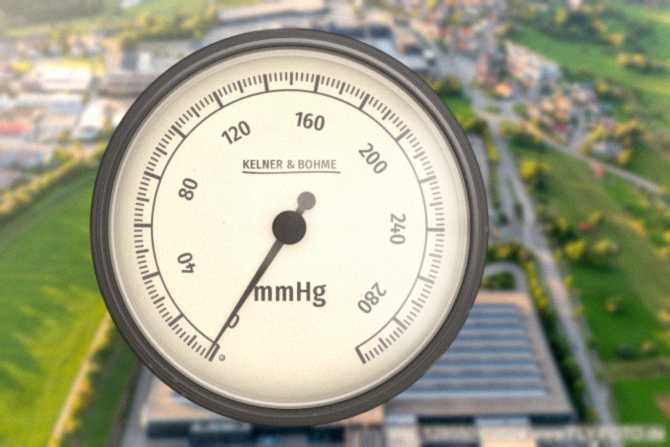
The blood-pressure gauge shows 2,mmHg
